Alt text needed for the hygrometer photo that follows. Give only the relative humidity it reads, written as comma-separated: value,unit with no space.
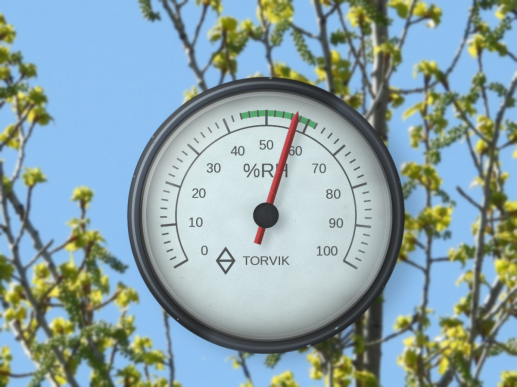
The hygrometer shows 57,%
